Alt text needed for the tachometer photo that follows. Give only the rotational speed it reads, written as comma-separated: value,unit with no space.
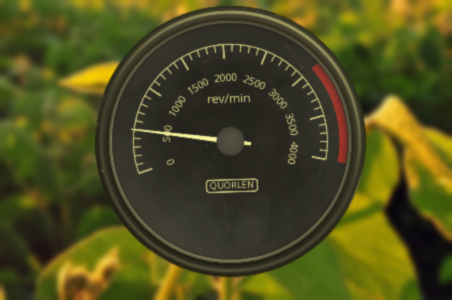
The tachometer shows 500,rpm
